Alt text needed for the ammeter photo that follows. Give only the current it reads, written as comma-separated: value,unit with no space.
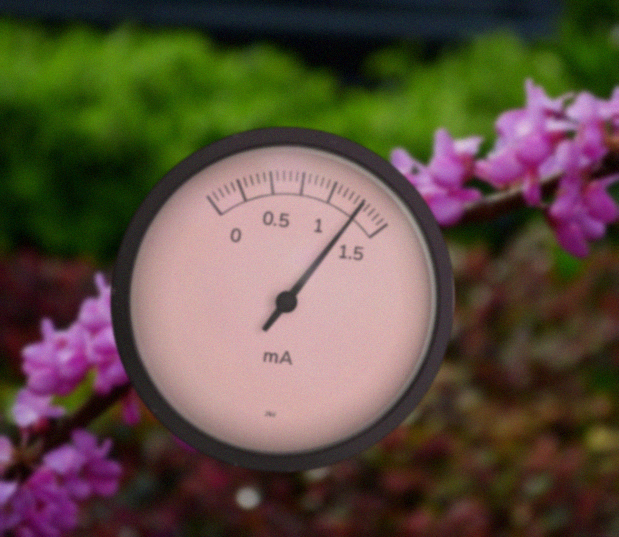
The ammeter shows 1.25,mA
